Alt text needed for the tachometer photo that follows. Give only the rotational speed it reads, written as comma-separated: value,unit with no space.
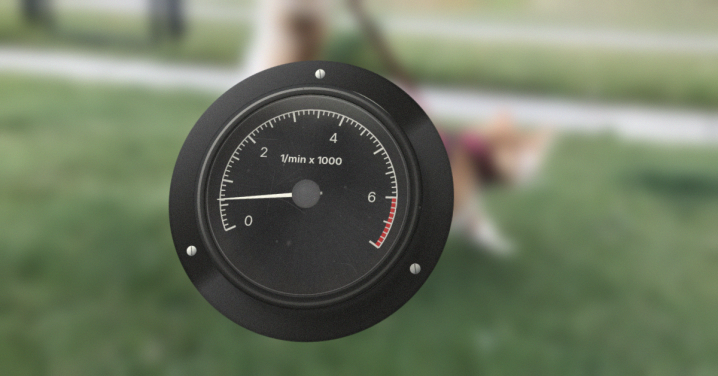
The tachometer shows 600,rpm
